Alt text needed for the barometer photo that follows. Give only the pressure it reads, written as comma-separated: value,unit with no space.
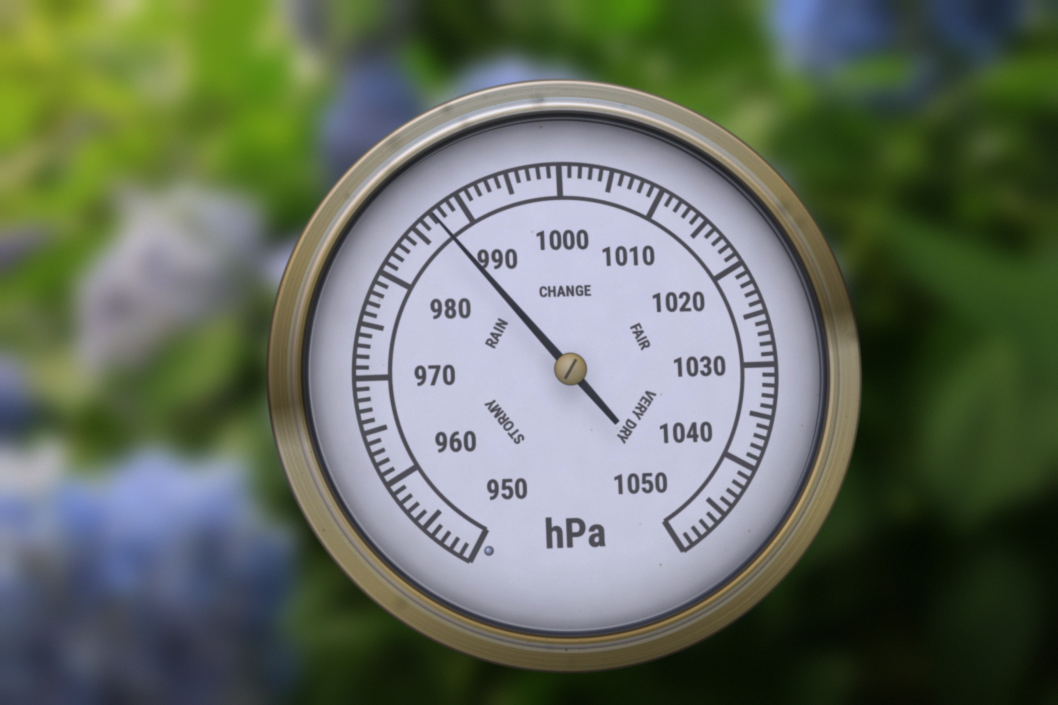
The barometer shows 987,hPa
